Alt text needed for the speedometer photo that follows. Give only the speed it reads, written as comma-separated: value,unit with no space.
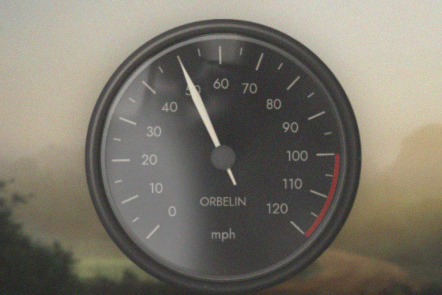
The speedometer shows 50,mph
